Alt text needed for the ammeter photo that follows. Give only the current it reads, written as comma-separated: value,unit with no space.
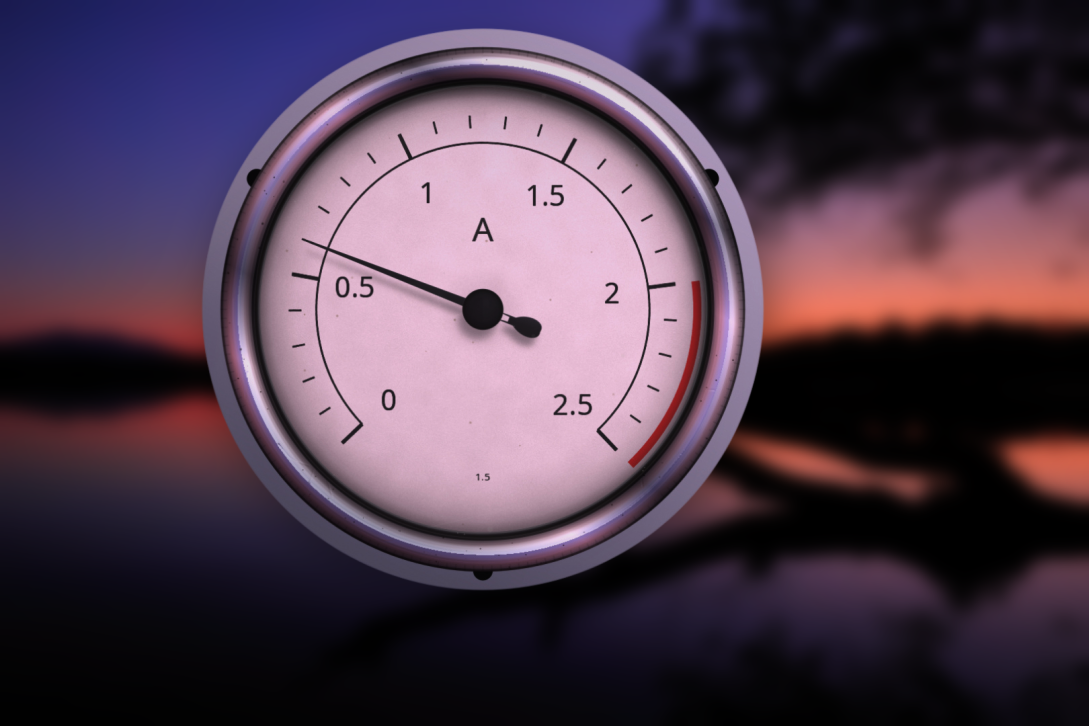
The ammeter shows 0.6,A
